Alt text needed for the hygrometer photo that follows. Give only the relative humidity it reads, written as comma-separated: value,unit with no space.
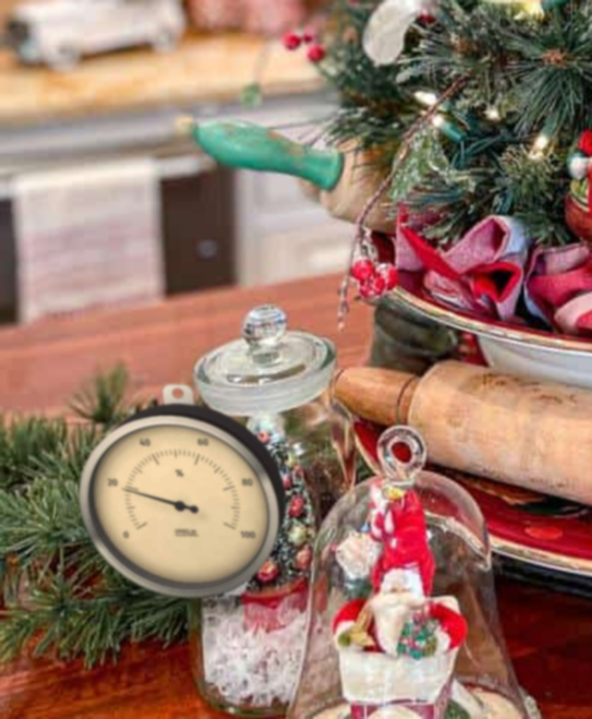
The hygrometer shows 20,%
